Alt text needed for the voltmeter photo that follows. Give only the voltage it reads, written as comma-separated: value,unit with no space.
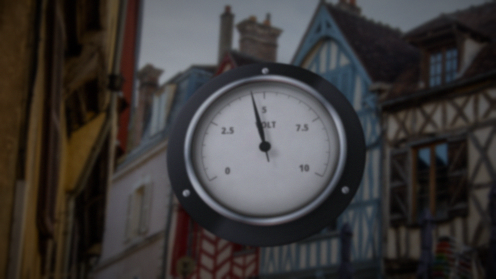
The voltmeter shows 4.5,V
